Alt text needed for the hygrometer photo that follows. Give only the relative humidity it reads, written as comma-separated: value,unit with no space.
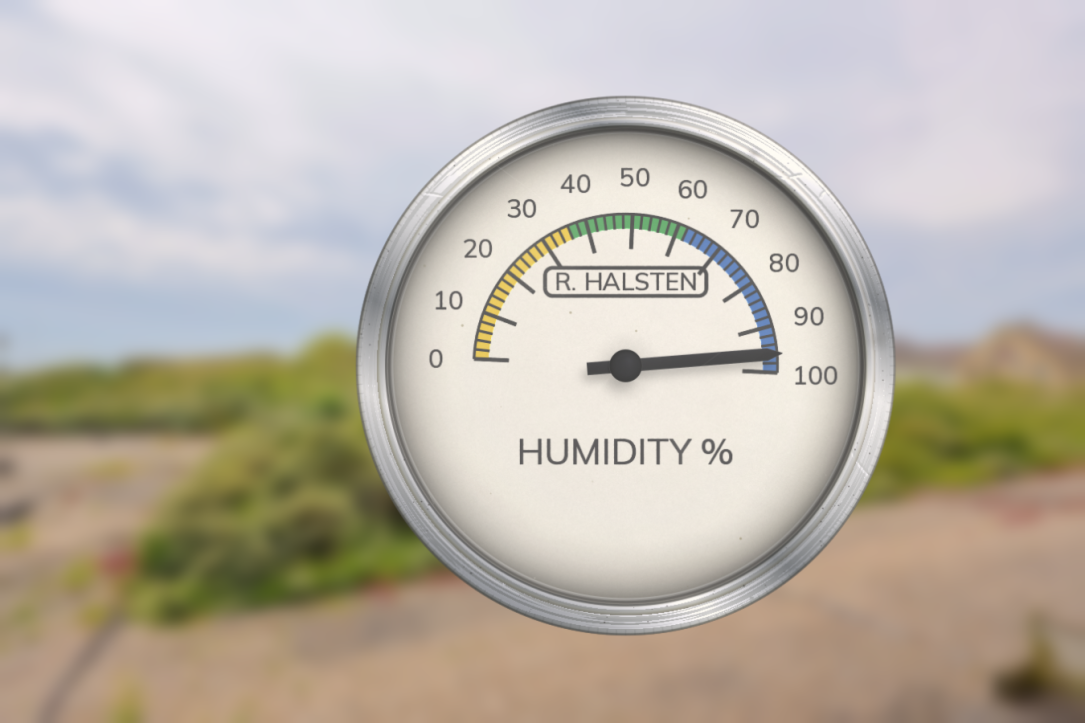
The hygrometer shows 96,%
